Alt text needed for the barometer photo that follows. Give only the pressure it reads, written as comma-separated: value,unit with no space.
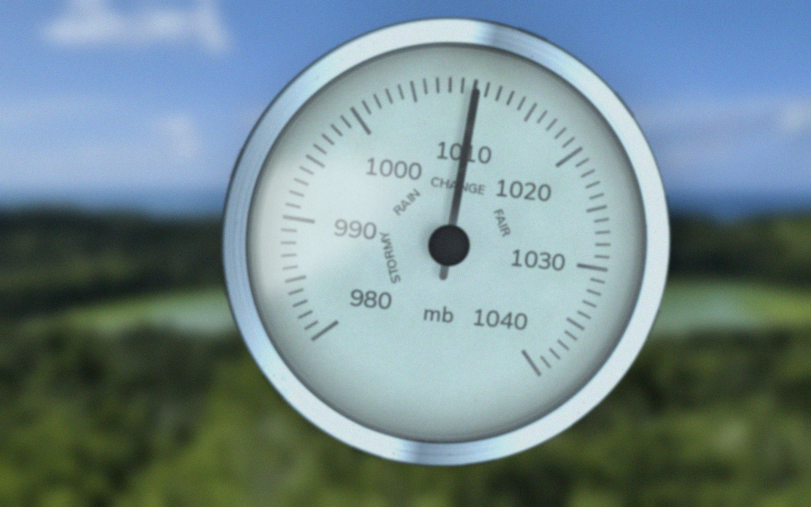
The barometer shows 1010,mbar
